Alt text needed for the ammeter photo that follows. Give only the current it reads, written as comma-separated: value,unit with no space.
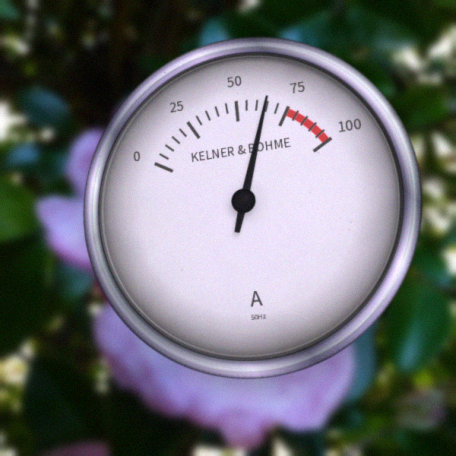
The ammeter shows 65,A
